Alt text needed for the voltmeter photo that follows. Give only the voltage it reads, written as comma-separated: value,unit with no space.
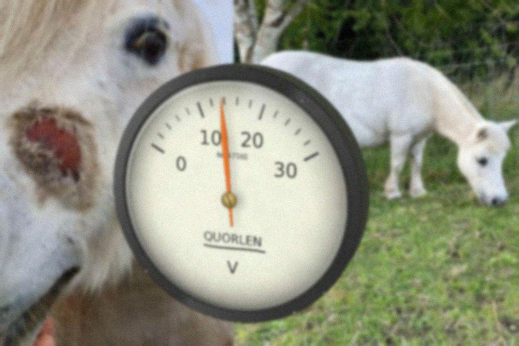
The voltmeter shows 14,V
